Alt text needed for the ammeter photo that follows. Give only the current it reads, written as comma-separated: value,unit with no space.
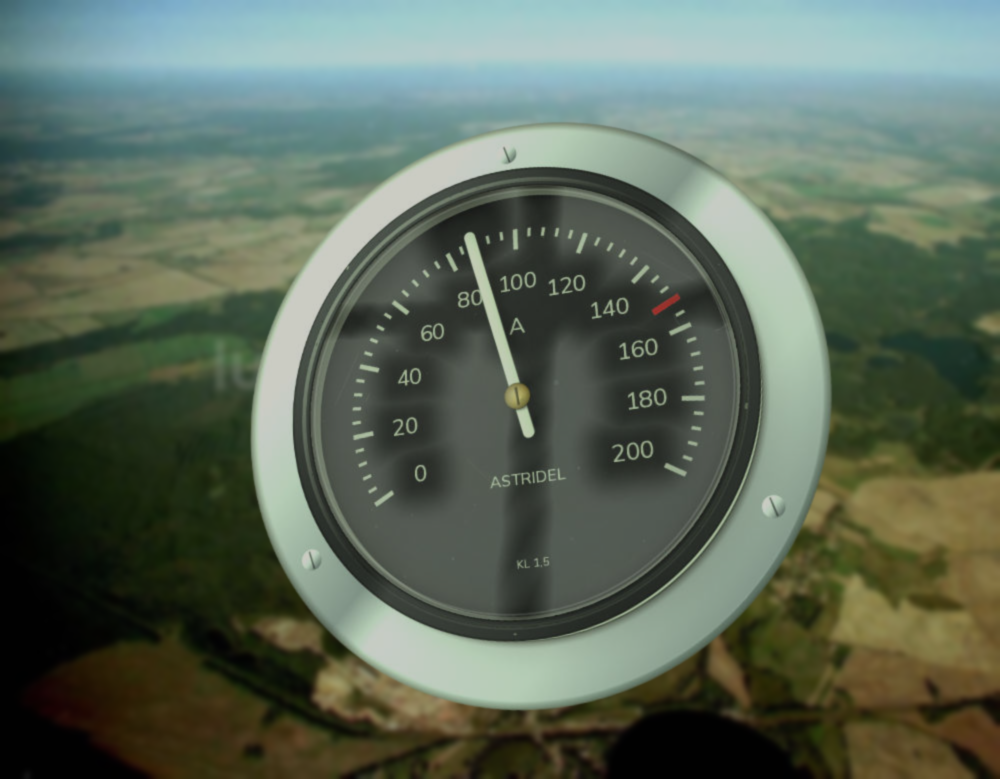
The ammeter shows 88,A
